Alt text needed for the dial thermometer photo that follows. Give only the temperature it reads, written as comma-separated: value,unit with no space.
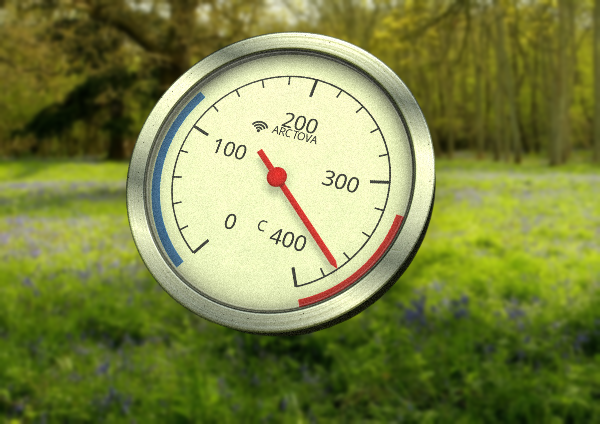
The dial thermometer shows 370,°C
